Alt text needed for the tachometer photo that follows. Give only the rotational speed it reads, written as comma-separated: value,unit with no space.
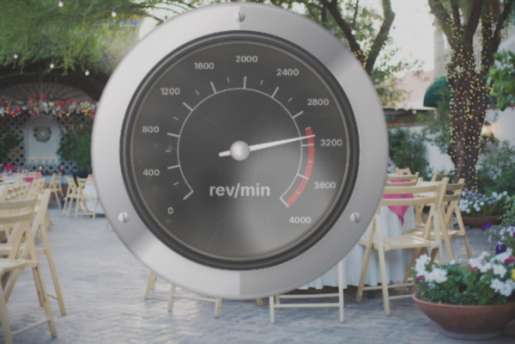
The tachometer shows 3100,rpm
